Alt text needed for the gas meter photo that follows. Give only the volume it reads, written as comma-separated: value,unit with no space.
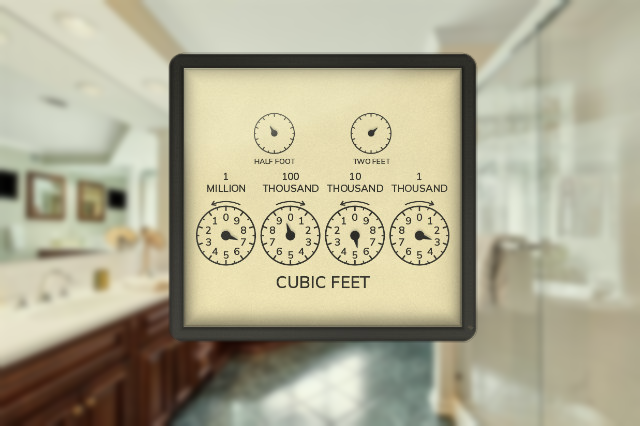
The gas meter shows 695300,ft³
